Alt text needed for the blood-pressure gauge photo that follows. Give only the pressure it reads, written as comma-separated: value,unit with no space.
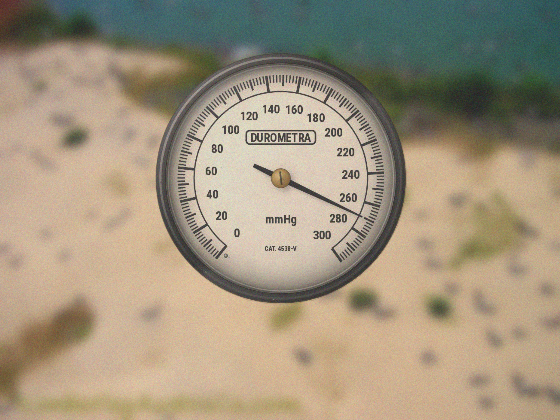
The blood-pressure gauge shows 270,mmHg
